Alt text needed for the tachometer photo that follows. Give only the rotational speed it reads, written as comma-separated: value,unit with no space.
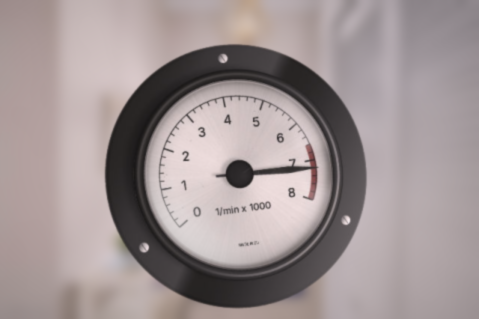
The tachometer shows 7200,rpm
